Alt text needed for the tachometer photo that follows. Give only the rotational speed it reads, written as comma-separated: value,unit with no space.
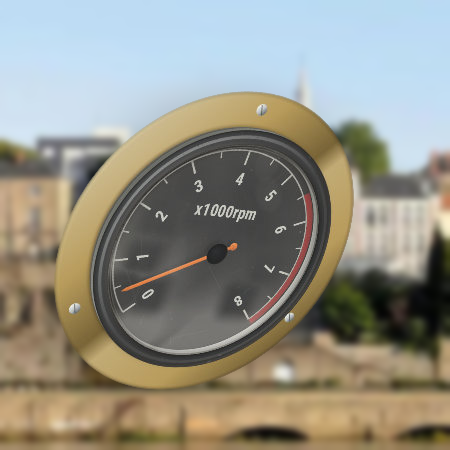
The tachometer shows 500,rpm
